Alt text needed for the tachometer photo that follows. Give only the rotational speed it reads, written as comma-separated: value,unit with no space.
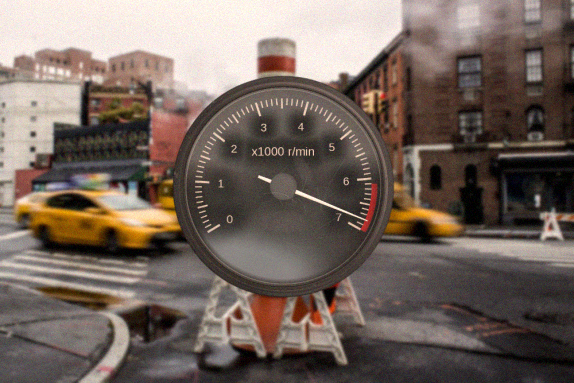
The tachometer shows 6800,rpm
